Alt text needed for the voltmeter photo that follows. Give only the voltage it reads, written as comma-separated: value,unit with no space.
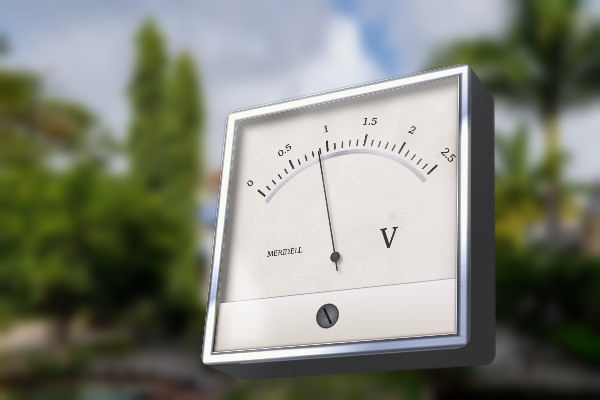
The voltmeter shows 0.9,V
